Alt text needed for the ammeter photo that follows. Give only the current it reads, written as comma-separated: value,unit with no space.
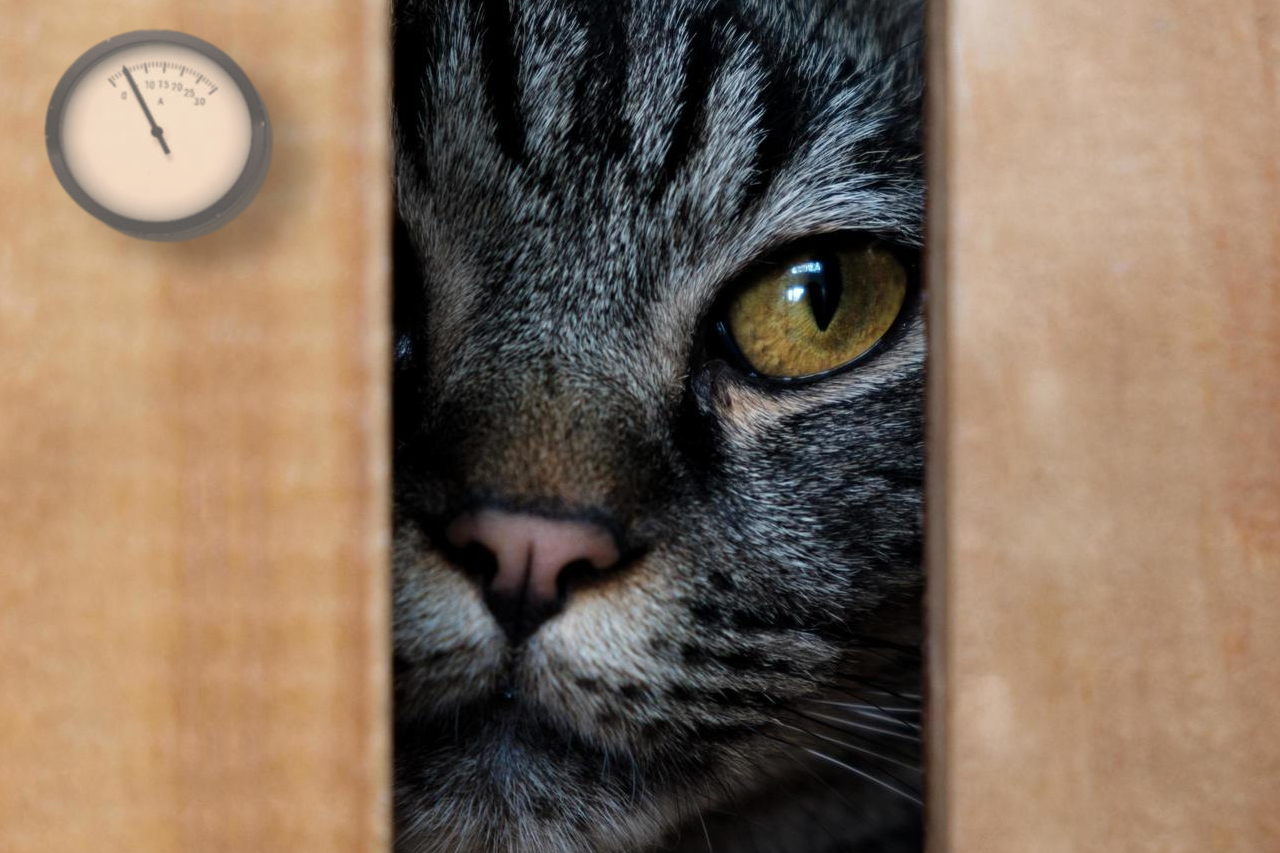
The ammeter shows 5,A
